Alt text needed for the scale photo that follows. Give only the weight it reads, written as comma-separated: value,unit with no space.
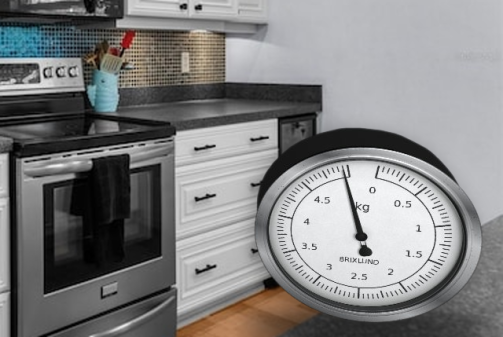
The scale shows 4.95,kg
